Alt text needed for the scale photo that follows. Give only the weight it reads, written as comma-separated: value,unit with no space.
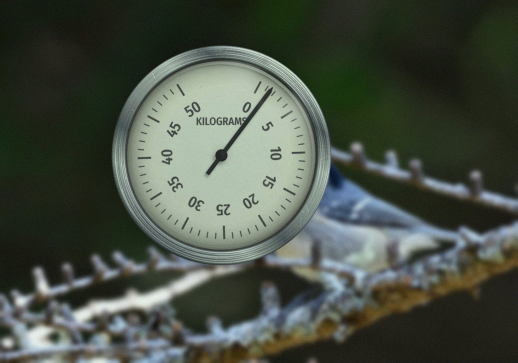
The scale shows 1.5,kg
